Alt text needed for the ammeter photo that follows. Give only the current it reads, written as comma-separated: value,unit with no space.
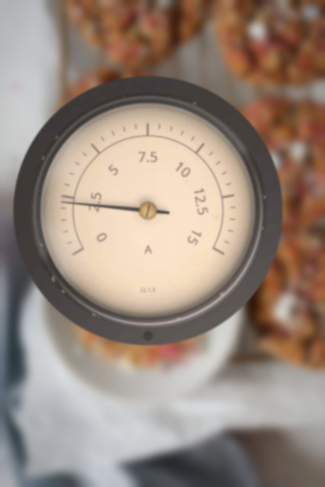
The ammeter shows 2.25,A
